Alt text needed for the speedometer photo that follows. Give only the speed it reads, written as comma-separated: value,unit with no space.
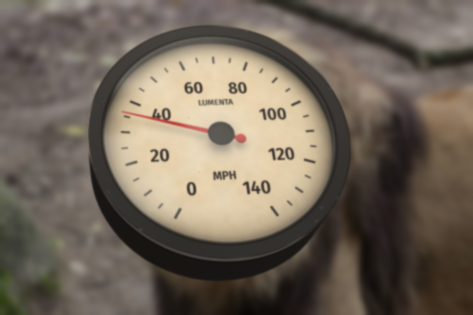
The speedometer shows 35,mph
